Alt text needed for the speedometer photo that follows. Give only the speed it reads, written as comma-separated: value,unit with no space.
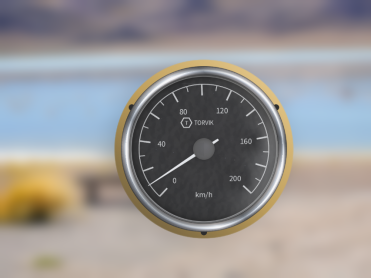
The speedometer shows 10,km/h
